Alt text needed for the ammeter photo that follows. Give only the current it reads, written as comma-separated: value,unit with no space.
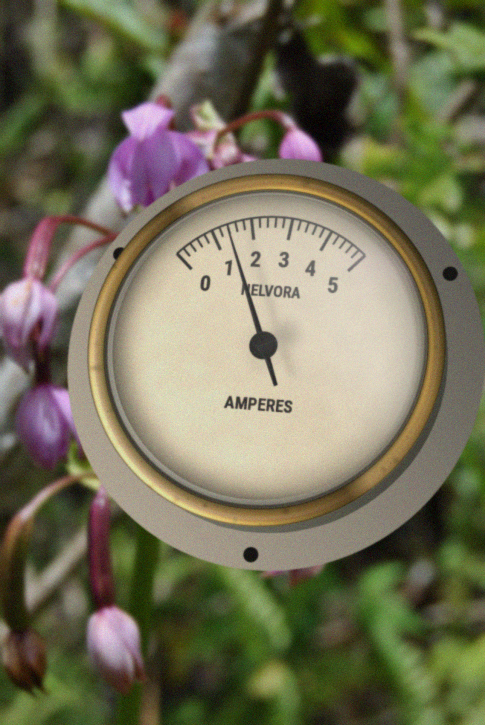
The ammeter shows 1.4,A
